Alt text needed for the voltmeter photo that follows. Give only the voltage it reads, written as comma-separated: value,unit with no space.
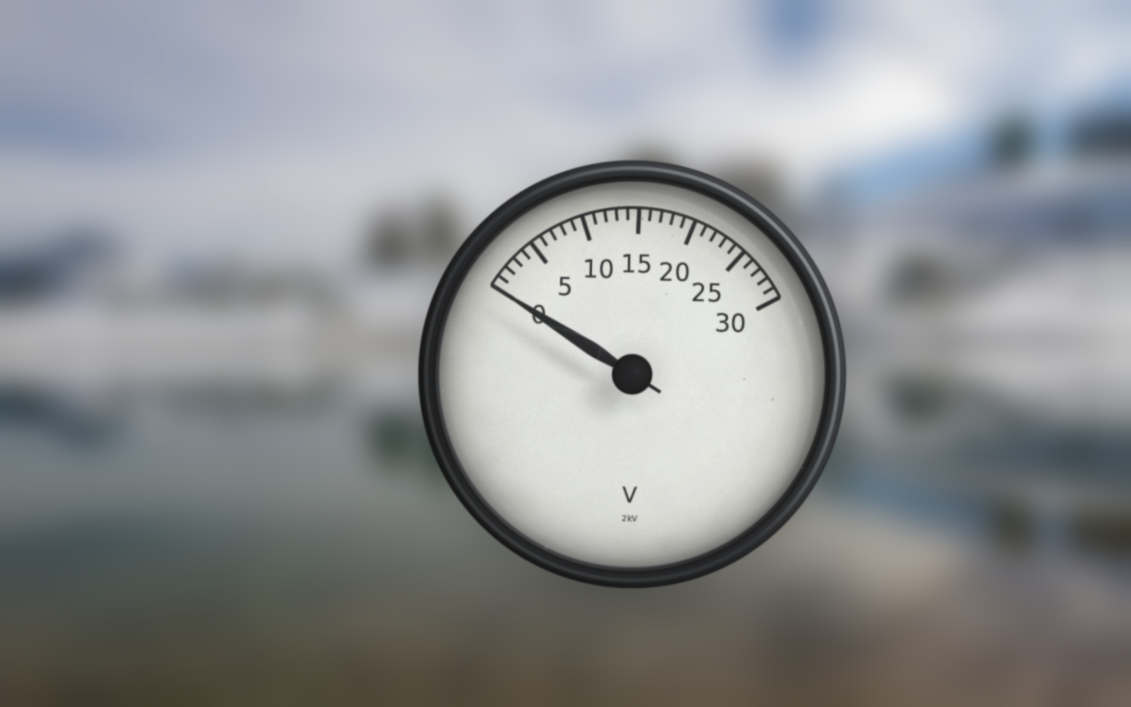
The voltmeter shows 0,V
